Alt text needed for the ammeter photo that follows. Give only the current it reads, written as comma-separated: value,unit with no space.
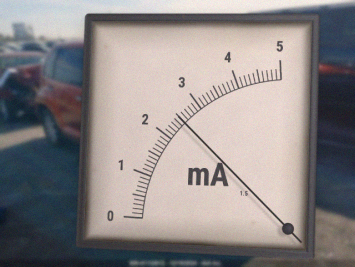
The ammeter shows 2.5,mA
